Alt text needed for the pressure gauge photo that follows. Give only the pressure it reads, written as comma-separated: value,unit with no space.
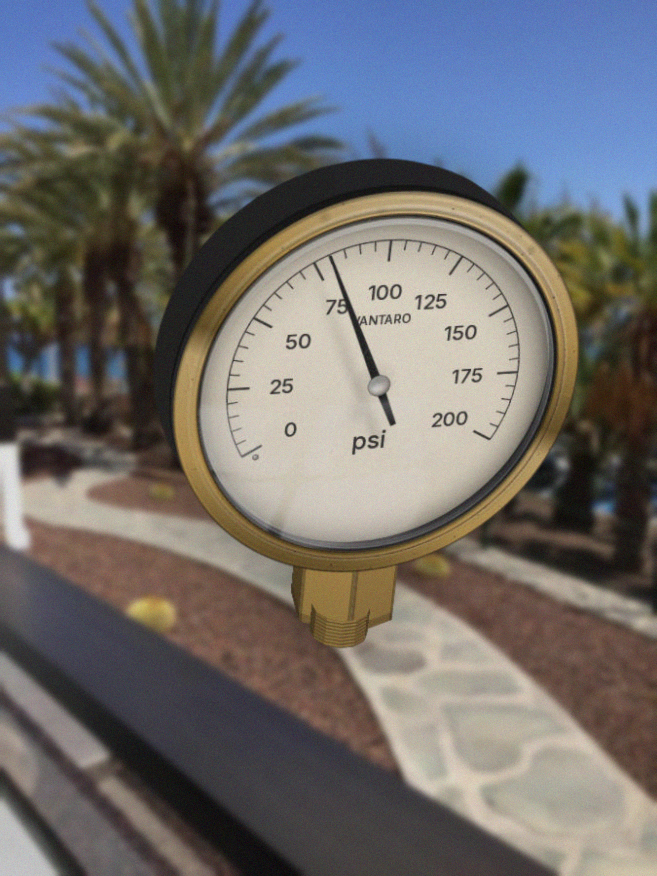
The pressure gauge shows 80,psi
